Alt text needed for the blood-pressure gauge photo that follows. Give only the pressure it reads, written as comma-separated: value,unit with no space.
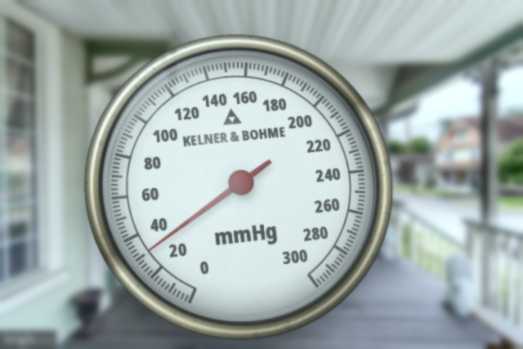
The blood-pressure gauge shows 30,mmHg
